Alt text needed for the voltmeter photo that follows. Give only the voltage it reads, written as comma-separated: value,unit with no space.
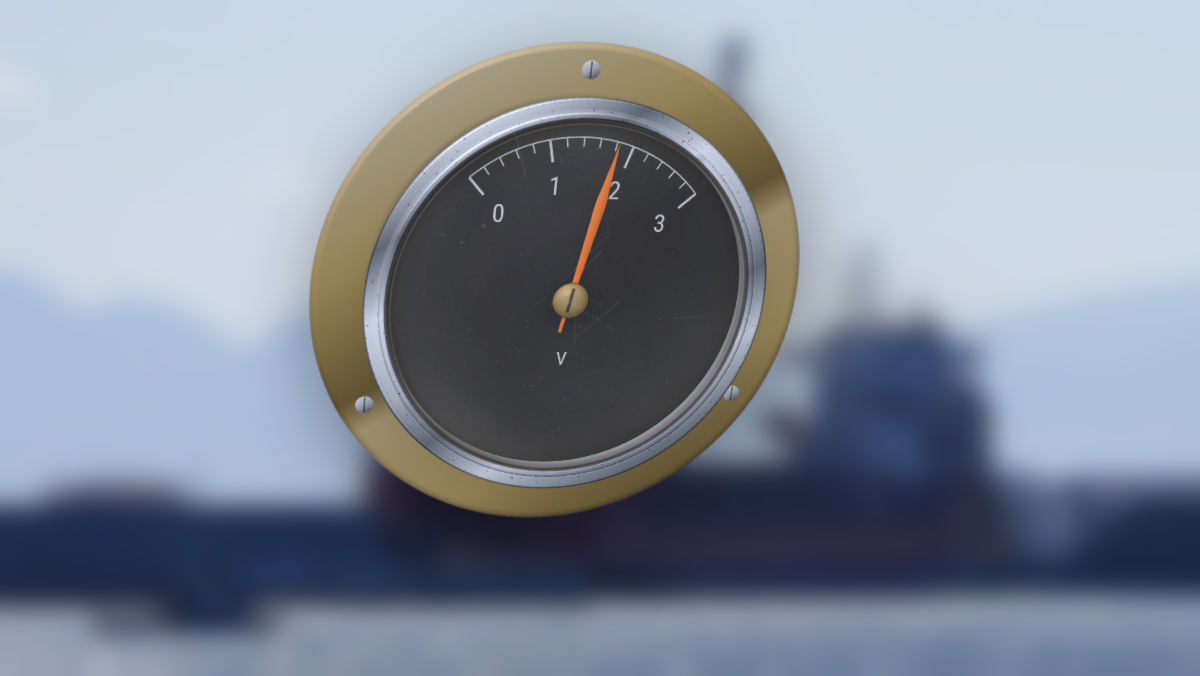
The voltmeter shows 1.8,V
